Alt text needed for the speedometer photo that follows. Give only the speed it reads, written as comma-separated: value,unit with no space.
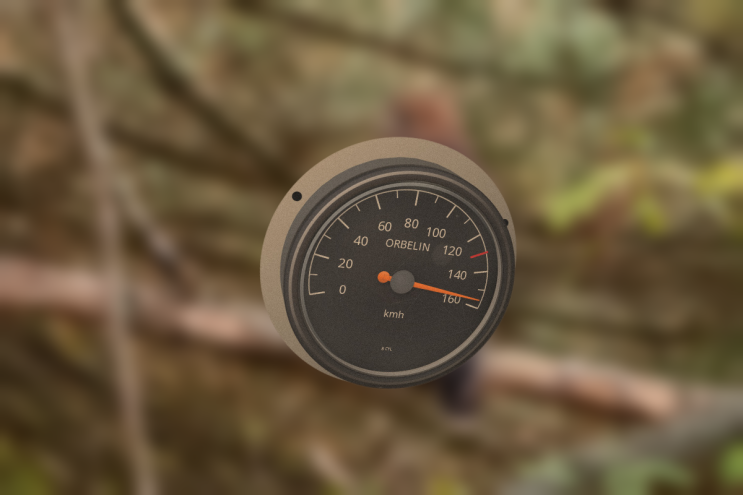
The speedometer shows 155,km/h
